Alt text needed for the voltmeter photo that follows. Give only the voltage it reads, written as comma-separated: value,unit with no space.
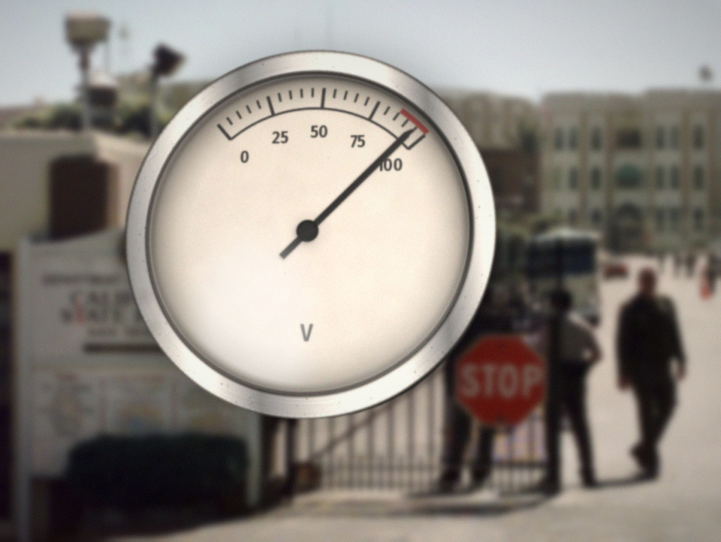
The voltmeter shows 95,V
